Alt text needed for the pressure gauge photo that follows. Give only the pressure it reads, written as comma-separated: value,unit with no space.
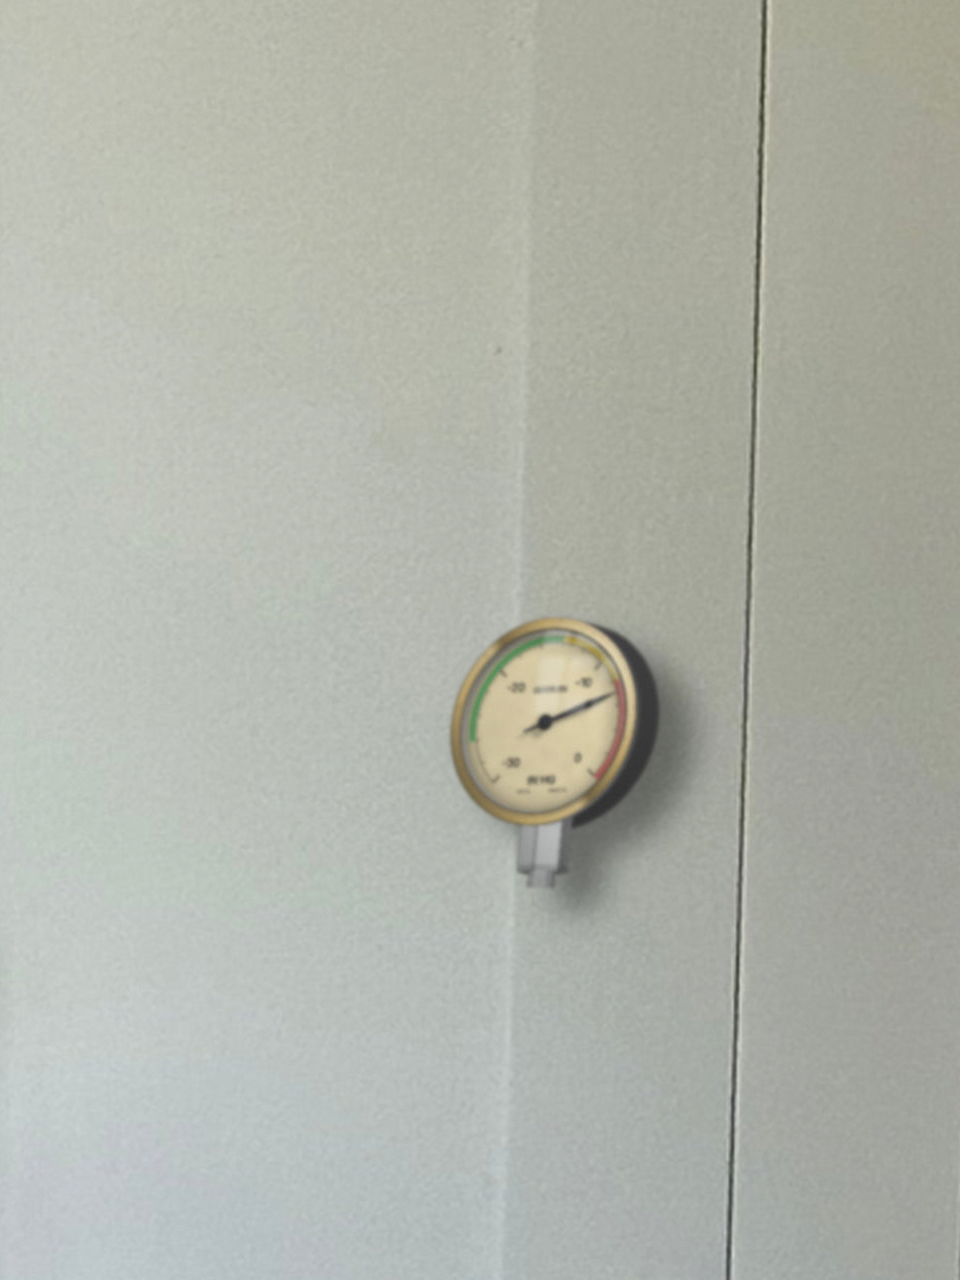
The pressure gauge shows -7,inHg
